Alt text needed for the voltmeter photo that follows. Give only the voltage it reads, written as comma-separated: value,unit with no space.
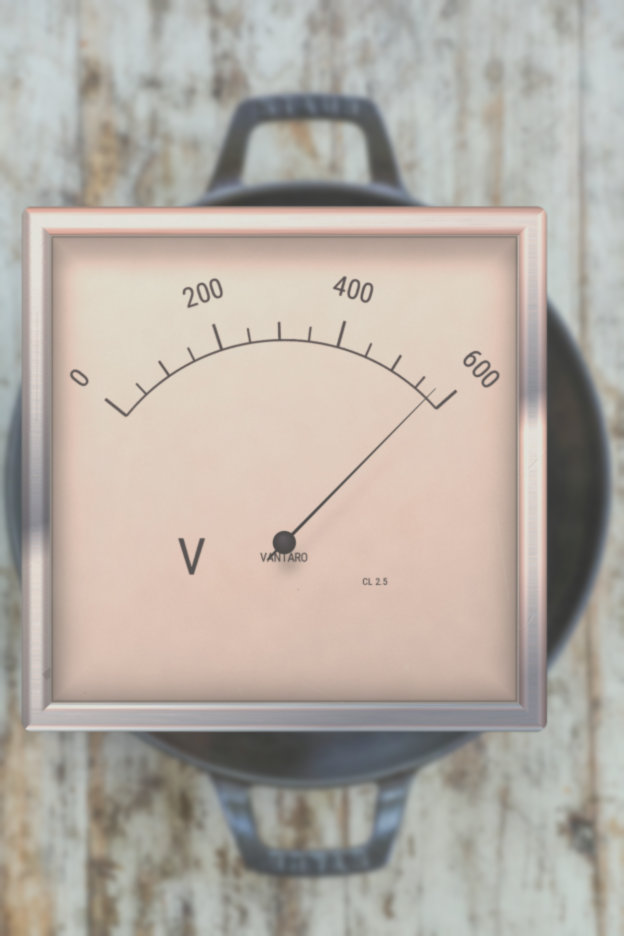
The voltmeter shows 575,V
